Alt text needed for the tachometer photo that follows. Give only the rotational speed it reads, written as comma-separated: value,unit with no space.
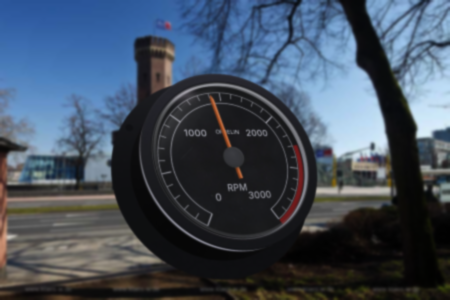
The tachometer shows 1400,rpm
